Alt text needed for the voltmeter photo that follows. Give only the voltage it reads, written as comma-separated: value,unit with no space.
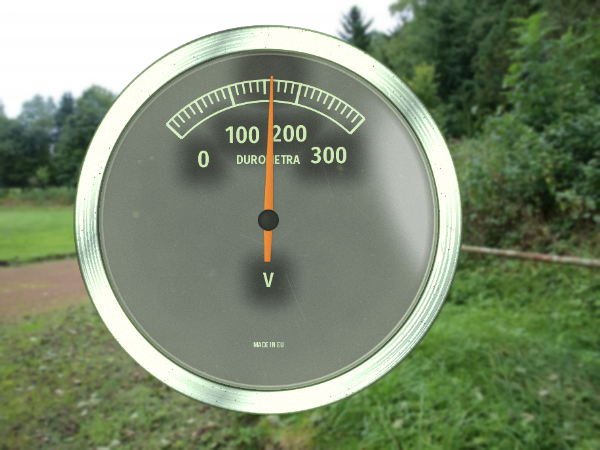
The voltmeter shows 160,V
